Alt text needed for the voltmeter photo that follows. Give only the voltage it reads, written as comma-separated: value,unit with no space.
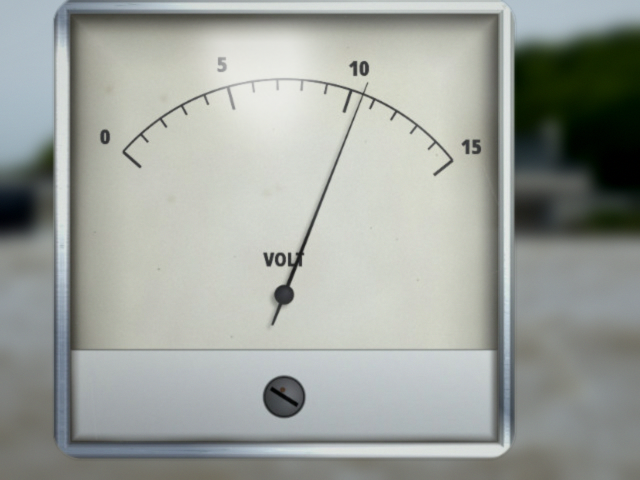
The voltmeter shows 10.5,V
